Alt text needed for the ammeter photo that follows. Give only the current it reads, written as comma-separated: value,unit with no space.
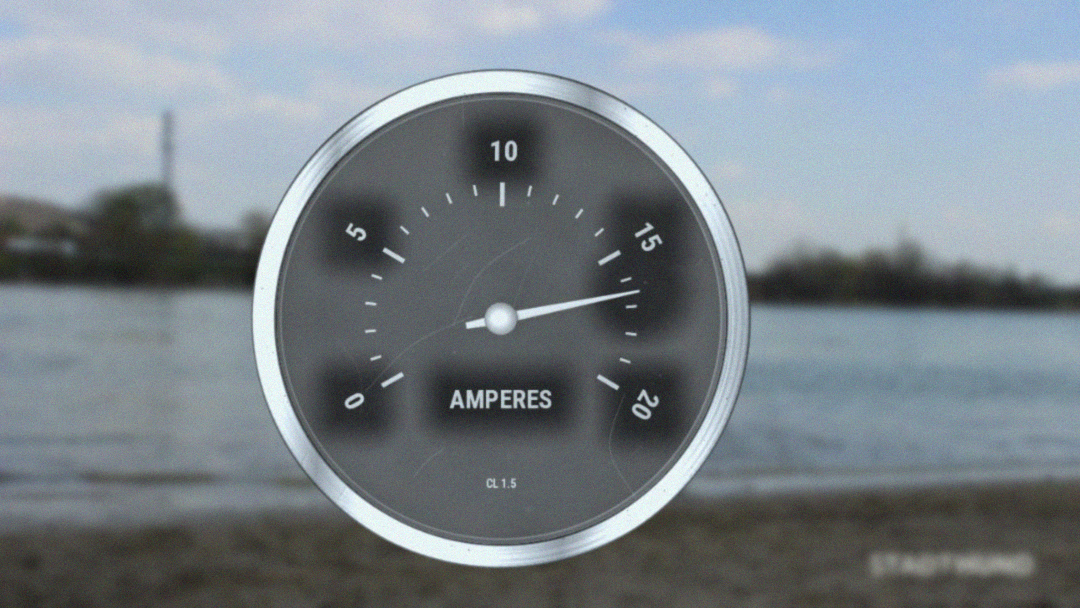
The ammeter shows 16.5,A
